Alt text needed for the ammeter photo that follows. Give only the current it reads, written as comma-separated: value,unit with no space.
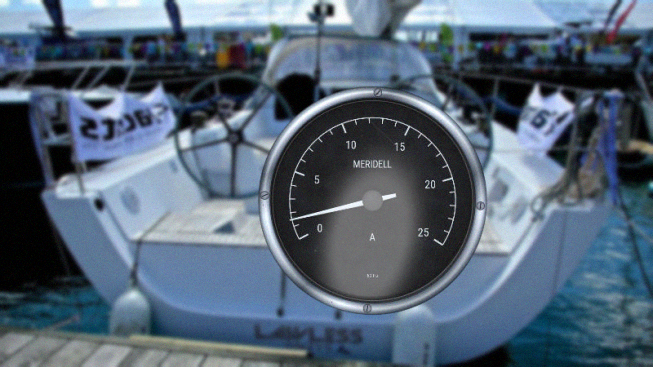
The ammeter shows 1.5,A
